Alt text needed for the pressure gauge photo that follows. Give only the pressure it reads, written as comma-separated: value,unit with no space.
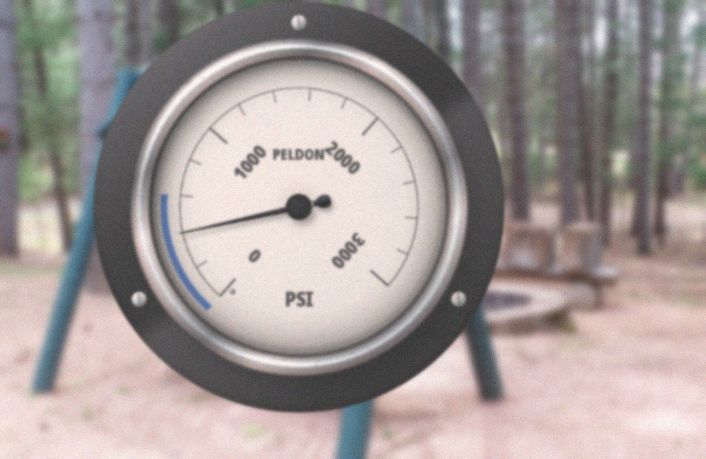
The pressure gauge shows 400,psi
